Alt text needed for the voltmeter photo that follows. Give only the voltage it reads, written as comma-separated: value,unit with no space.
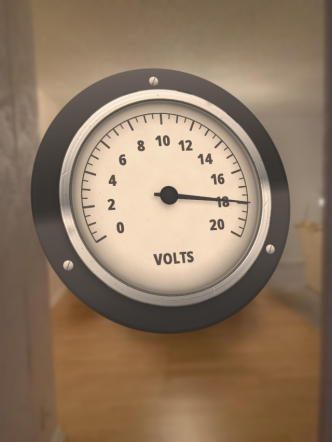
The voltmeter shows 18,V
